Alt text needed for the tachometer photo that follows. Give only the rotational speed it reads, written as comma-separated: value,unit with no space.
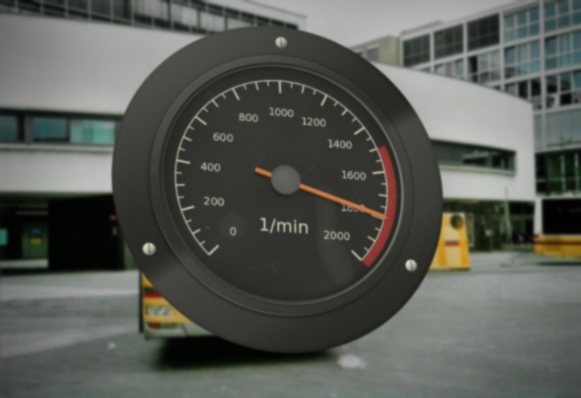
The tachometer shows 1800,rpm
